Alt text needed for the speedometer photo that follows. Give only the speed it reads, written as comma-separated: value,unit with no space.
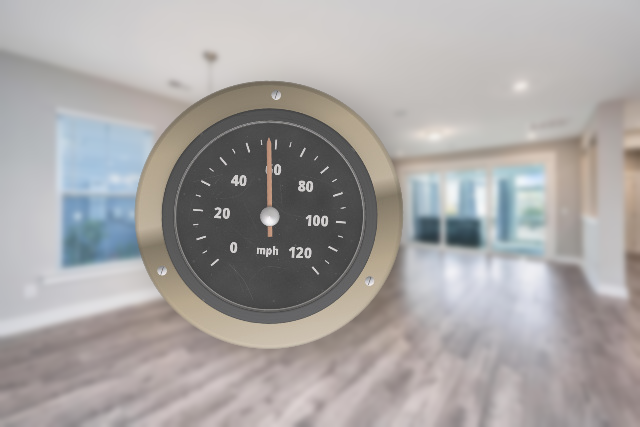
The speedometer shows 57.5,mph
